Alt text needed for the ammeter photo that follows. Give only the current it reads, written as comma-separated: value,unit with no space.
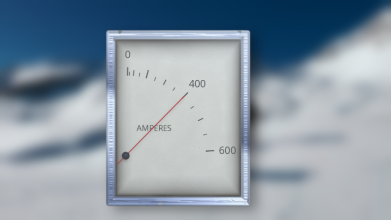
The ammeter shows 400,A
